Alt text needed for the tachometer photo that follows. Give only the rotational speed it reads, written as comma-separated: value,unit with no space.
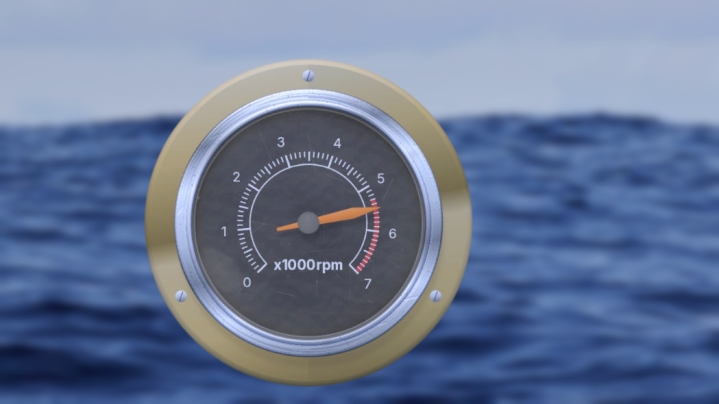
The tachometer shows 5500,rpm
